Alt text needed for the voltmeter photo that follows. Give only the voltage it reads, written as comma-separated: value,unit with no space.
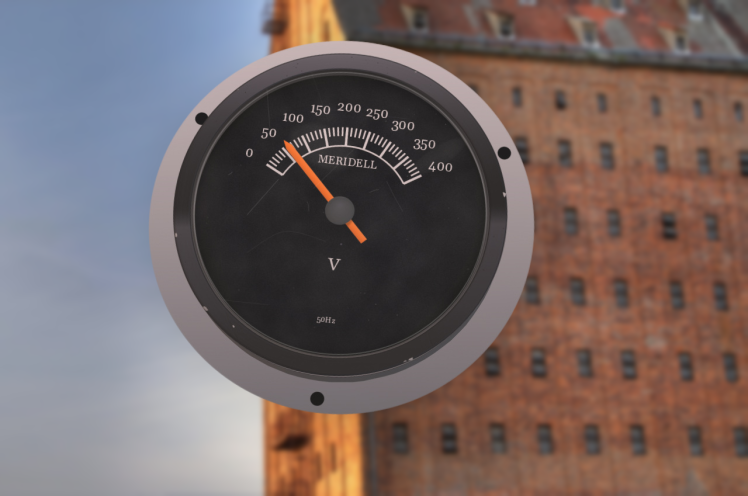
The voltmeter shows 60,V
